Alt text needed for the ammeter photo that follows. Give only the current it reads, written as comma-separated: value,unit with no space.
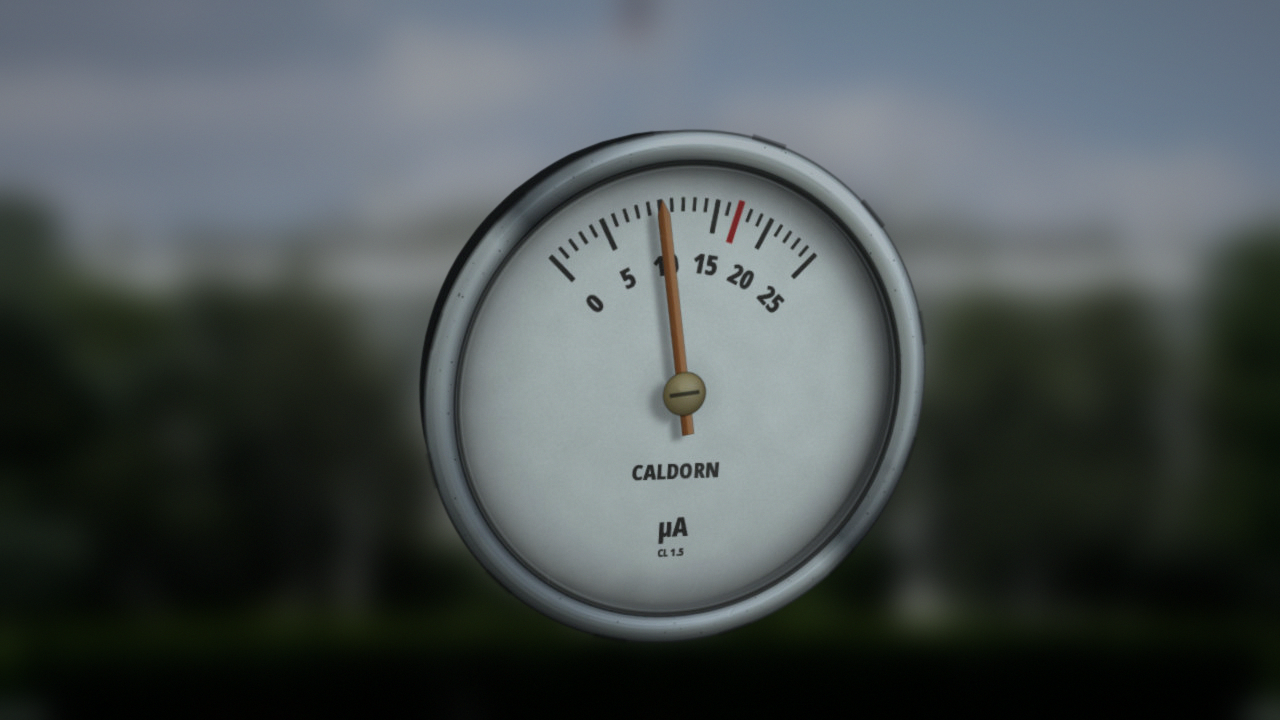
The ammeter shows 10,µA
